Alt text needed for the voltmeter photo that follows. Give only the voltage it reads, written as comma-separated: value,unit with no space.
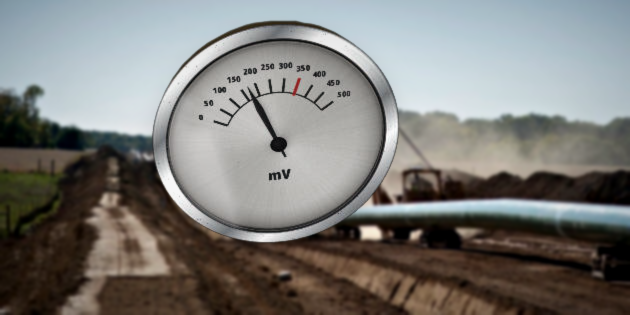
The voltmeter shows 175,mV
